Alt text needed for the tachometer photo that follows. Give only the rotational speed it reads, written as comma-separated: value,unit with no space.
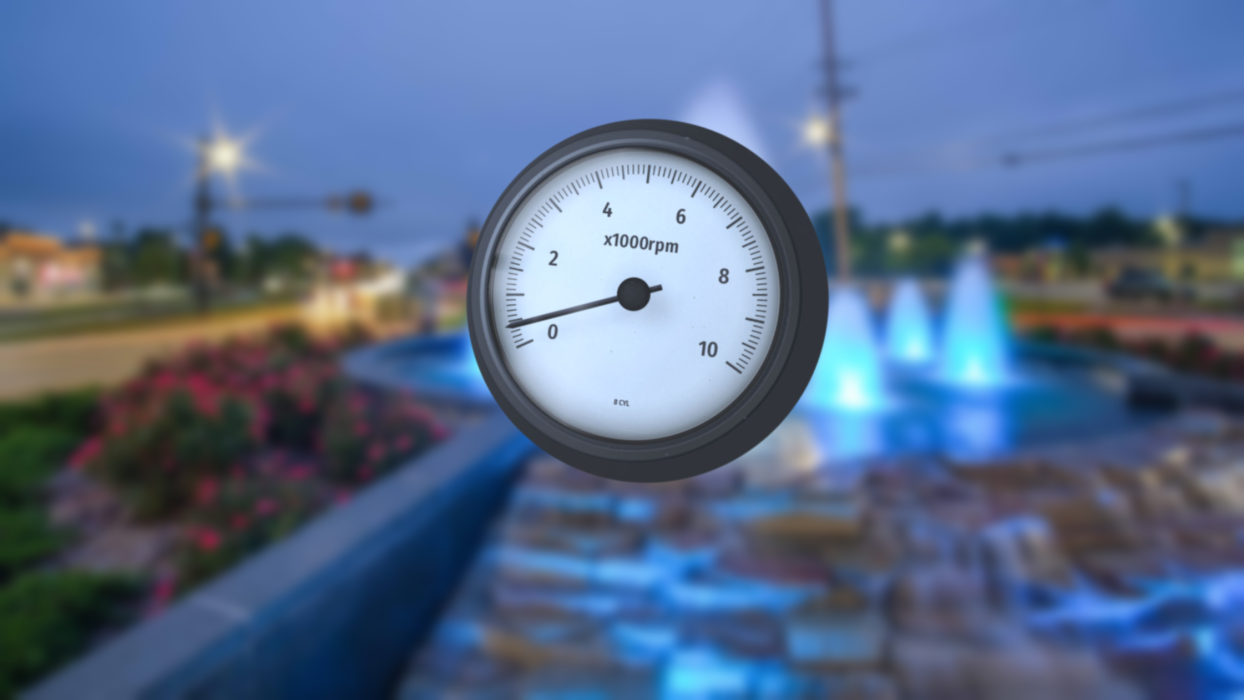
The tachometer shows 400,rpm
